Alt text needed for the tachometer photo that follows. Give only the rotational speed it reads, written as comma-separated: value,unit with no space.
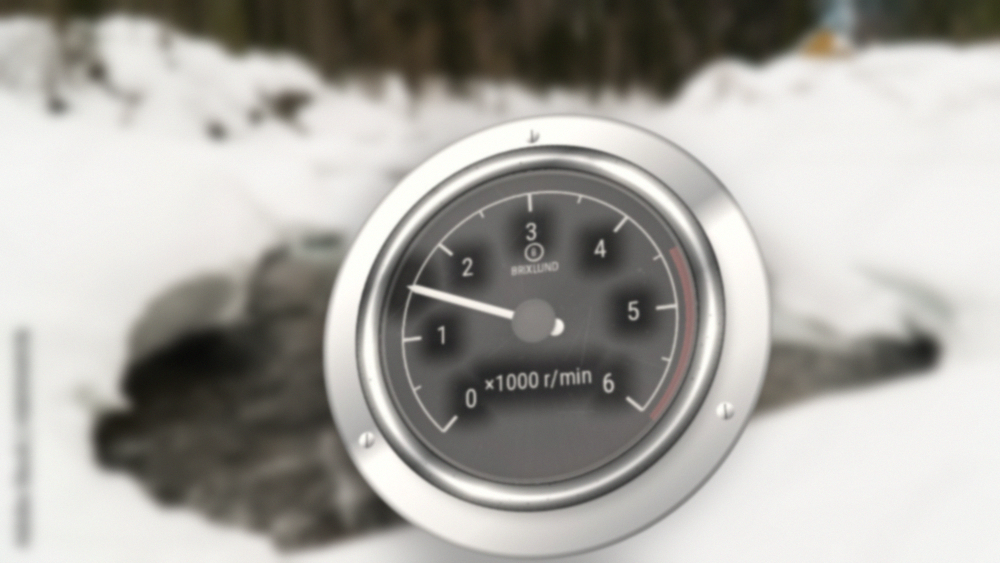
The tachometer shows 1500,rpm
